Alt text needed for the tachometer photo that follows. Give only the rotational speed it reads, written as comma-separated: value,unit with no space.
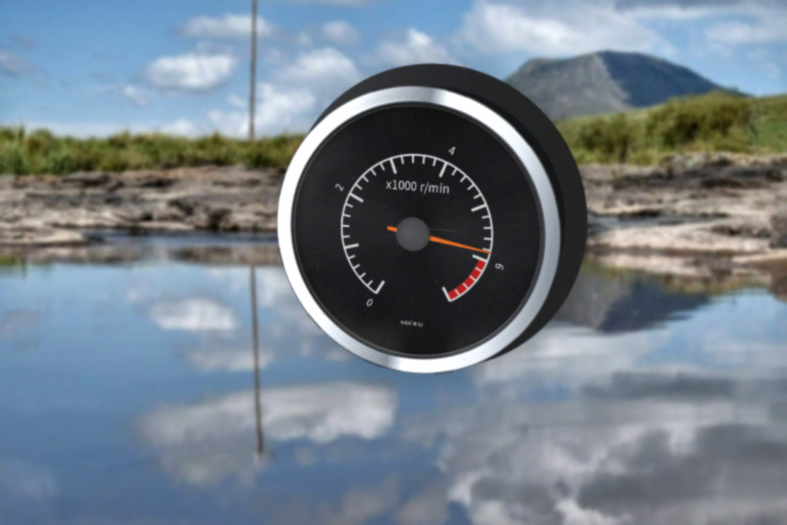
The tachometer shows 5800,rpm
